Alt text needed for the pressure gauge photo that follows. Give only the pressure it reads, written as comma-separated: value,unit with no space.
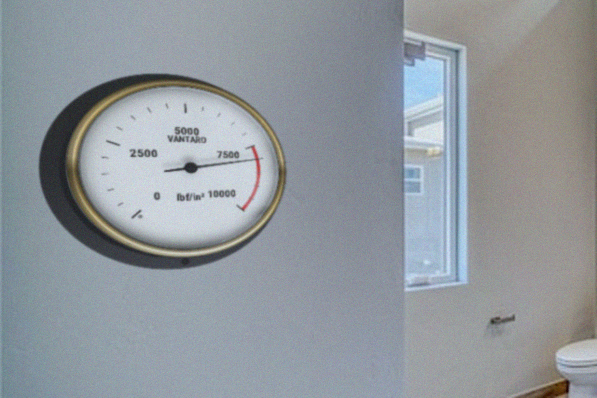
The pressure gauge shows 8000,psi
